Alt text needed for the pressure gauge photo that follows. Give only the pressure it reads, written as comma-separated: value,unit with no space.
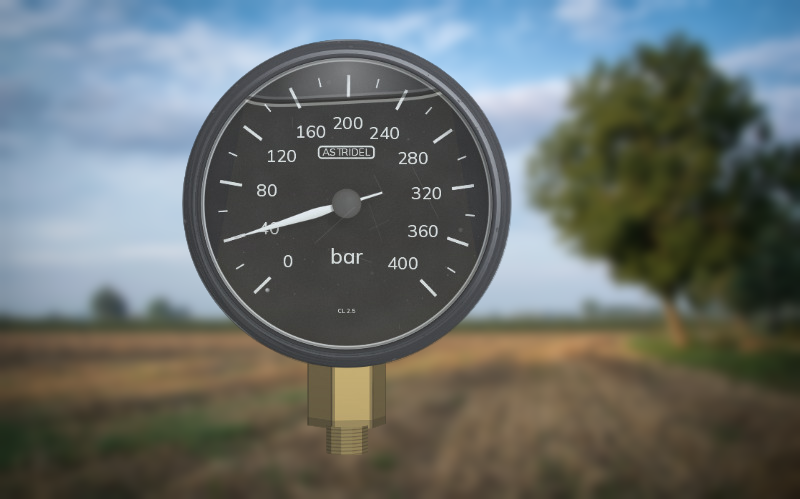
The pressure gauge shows 40,bar
